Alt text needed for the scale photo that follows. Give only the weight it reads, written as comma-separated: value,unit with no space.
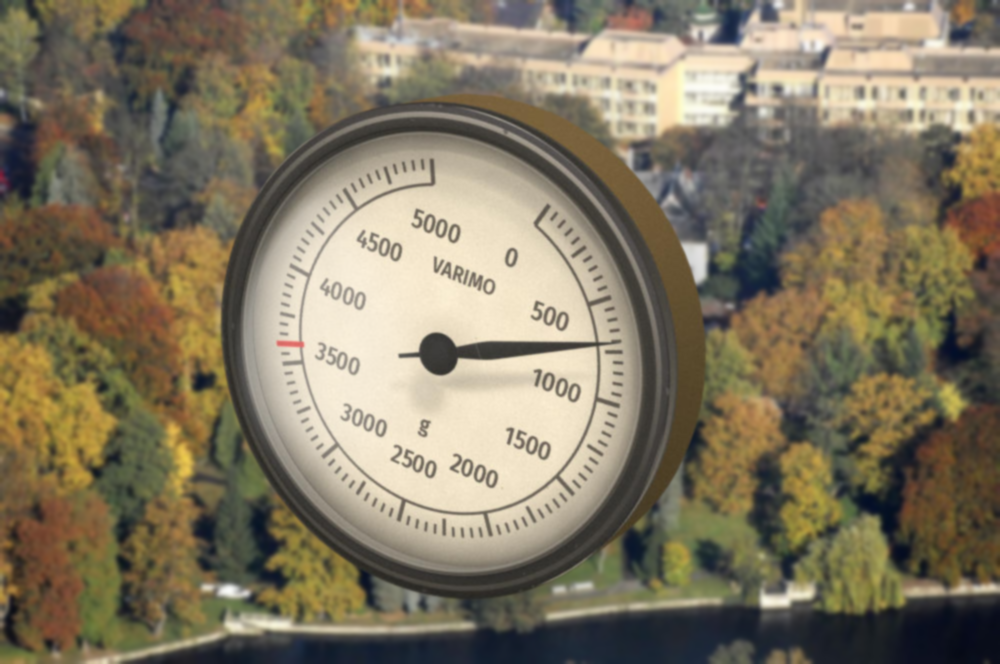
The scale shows 700,g
